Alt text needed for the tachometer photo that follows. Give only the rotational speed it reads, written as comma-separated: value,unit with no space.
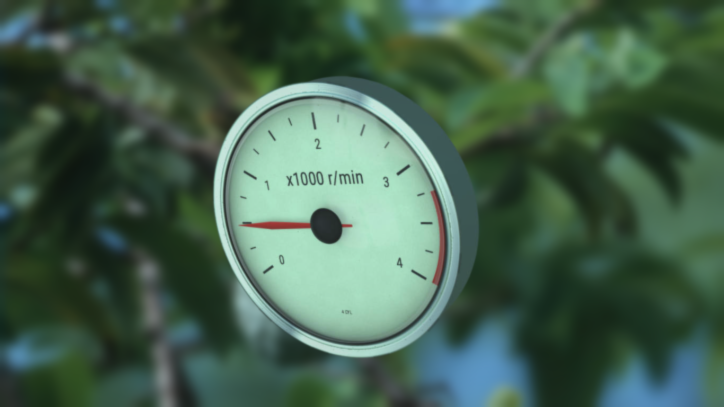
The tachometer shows 500,rpm
